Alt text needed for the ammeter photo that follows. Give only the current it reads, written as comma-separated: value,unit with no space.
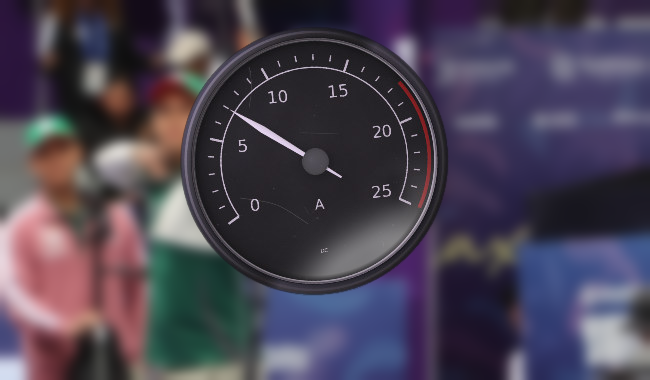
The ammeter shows 7,A
